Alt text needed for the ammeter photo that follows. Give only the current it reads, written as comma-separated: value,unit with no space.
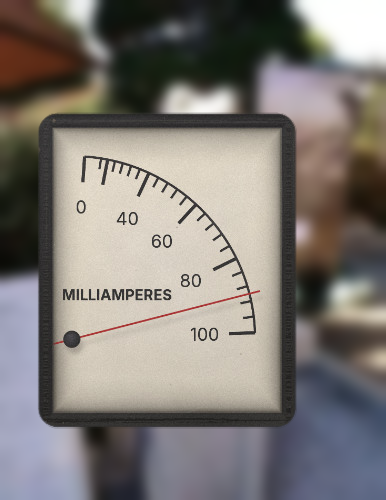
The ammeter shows 90,mA
